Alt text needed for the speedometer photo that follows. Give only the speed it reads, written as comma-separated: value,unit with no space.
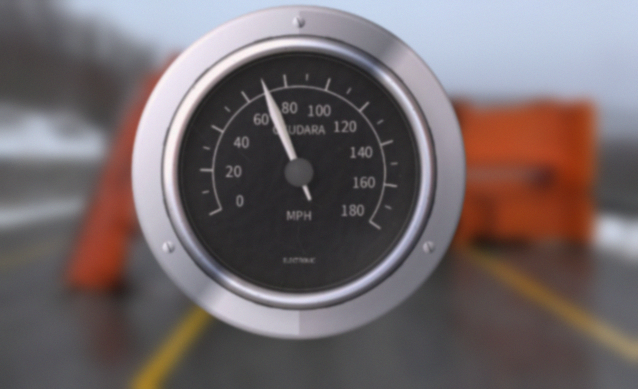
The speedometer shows 70,mph
